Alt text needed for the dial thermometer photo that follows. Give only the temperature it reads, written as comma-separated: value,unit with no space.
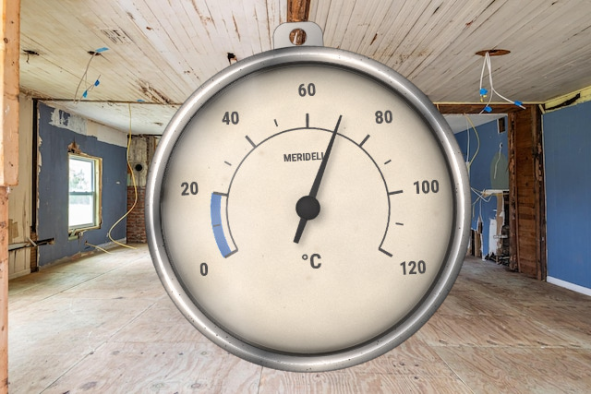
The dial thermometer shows 70,°C
